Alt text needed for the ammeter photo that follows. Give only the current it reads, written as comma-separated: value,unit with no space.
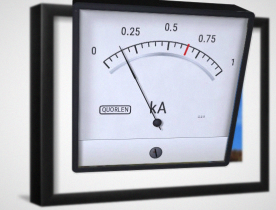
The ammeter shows 0.15,kA
